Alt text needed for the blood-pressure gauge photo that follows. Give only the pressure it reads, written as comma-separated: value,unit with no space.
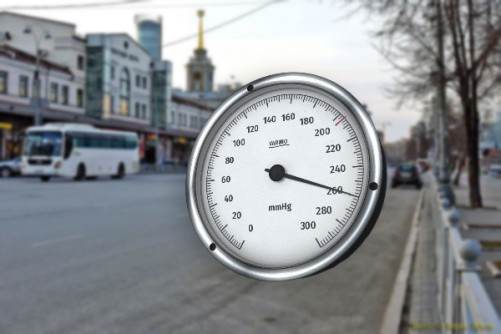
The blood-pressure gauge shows 260,mmHg
